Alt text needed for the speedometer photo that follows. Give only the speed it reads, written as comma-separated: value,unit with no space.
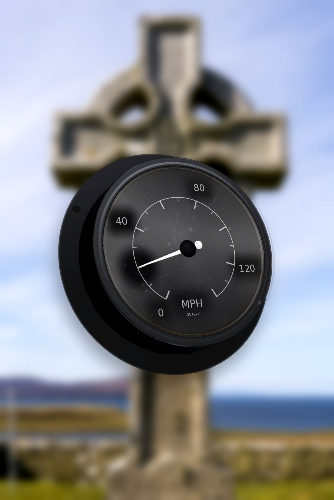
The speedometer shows 20,mph
